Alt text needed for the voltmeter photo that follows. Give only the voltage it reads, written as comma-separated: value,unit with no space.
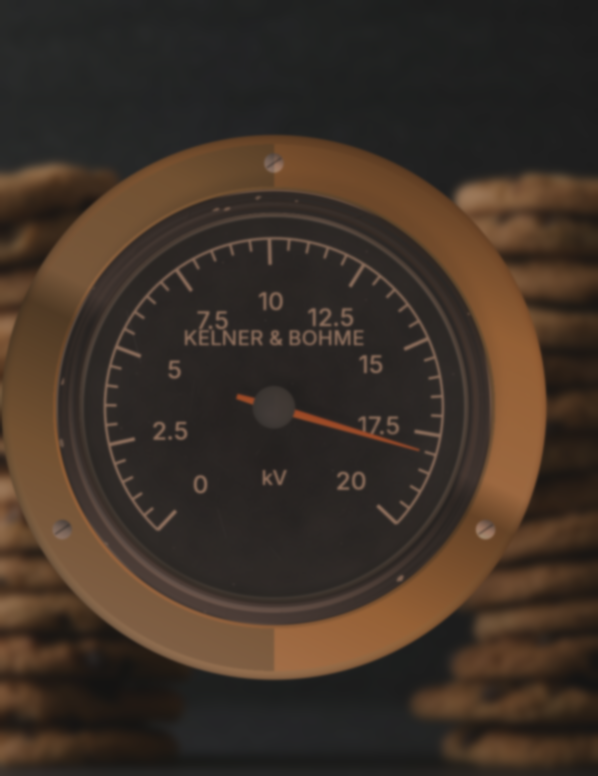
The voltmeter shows 18,kV
